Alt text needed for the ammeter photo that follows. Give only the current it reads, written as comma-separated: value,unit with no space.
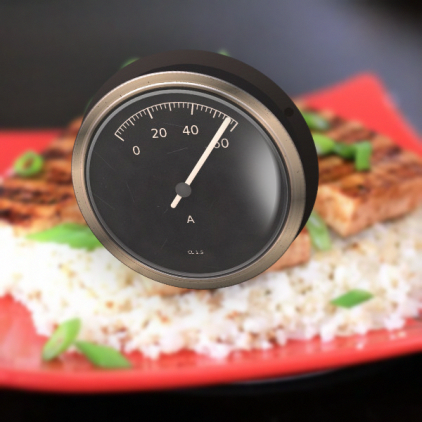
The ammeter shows 56,A
